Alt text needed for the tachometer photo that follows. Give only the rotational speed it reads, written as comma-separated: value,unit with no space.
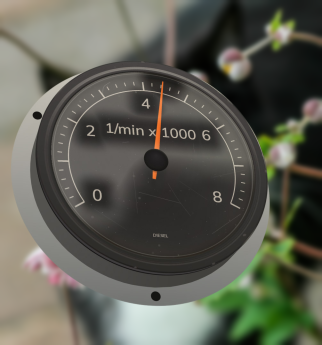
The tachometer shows 4400,rpm
